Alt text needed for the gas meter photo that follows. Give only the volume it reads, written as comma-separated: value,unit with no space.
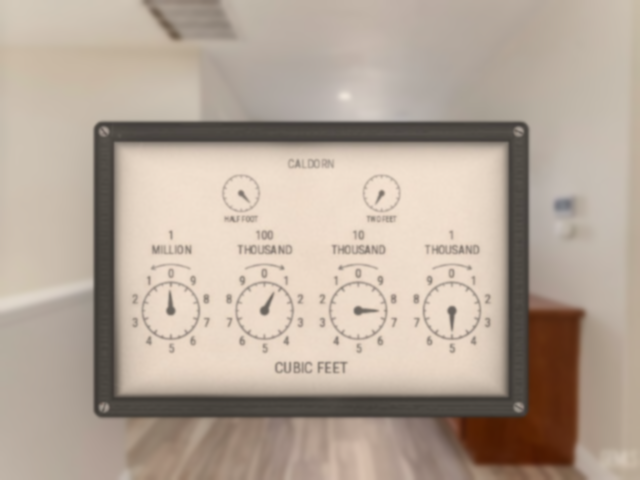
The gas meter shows 7500,ft³
